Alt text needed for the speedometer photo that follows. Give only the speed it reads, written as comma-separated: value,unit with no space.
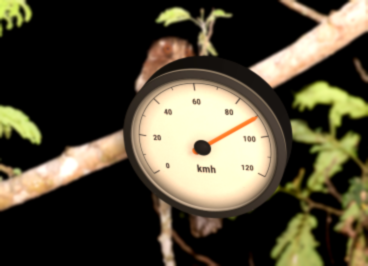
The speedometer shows 90,km/h
